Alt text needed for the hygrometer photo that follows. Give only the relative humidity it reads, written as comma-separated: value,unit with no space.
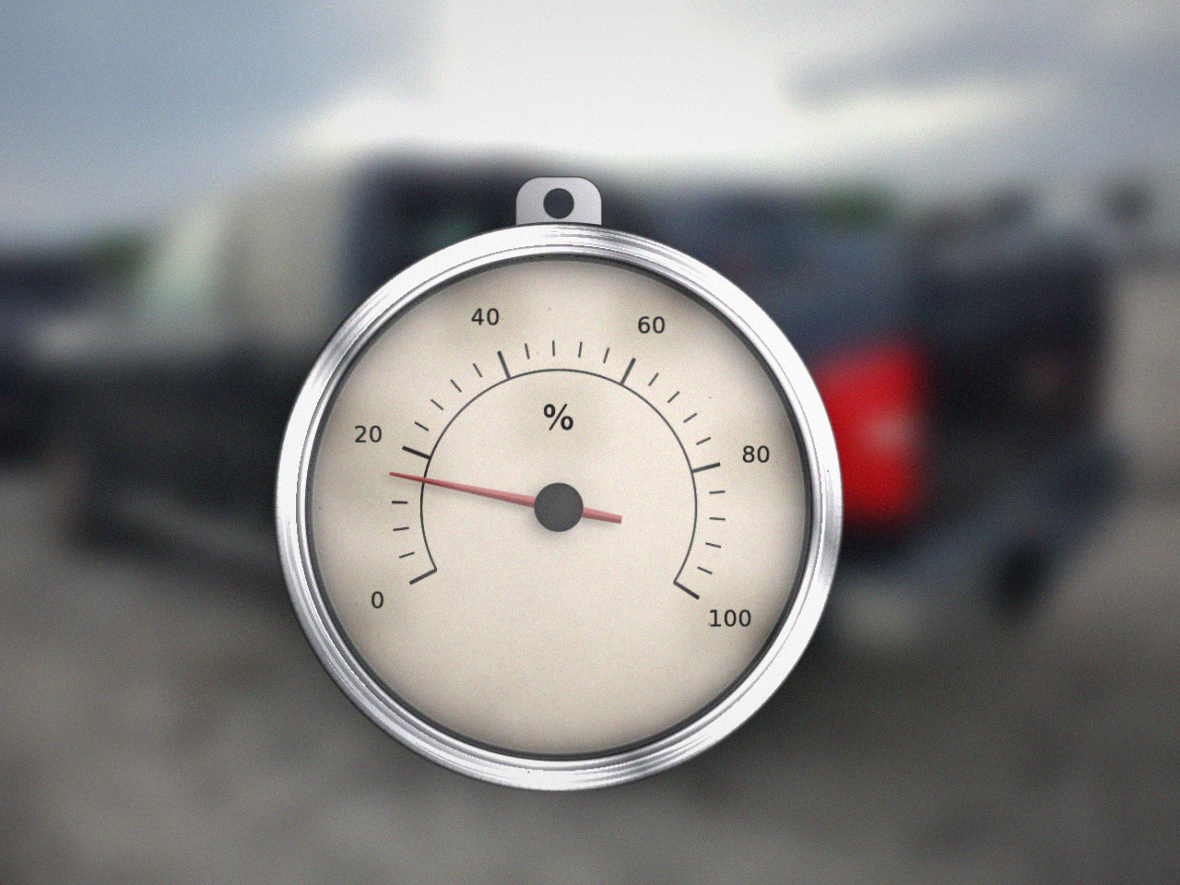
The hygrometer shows 16,%
